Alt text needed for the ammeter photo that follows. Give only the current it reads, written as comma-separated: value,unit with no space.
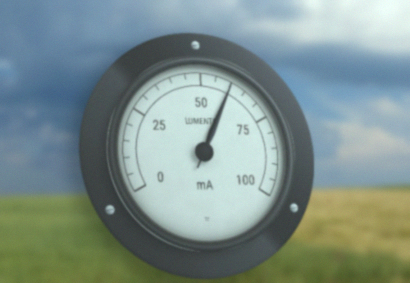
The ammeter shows 60,mA
